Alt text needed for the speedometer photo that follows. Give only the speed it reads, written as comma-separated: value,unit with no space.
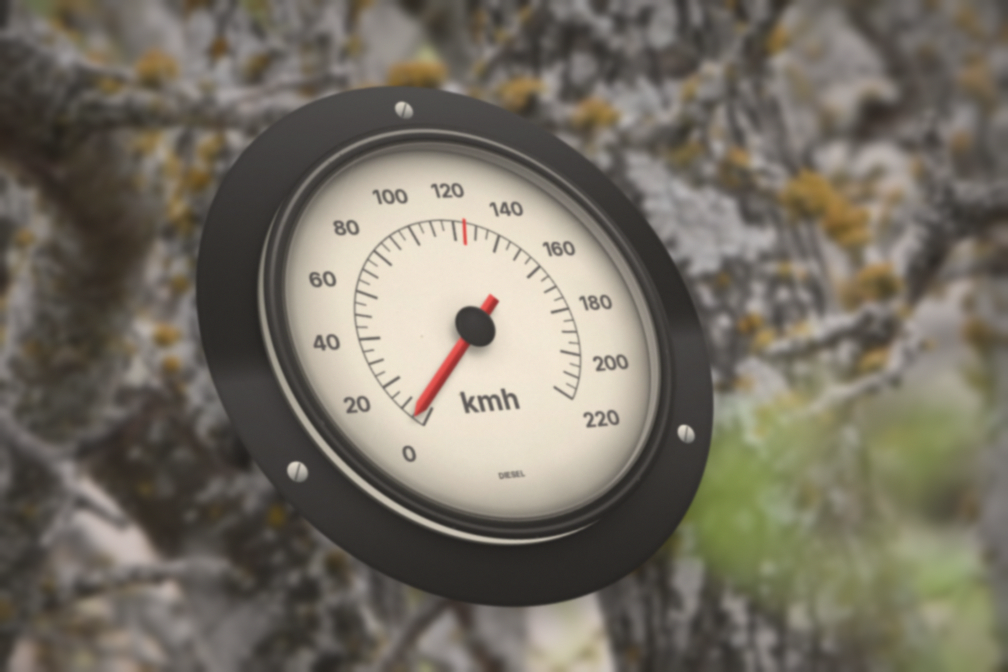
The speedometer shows 5,km/h
